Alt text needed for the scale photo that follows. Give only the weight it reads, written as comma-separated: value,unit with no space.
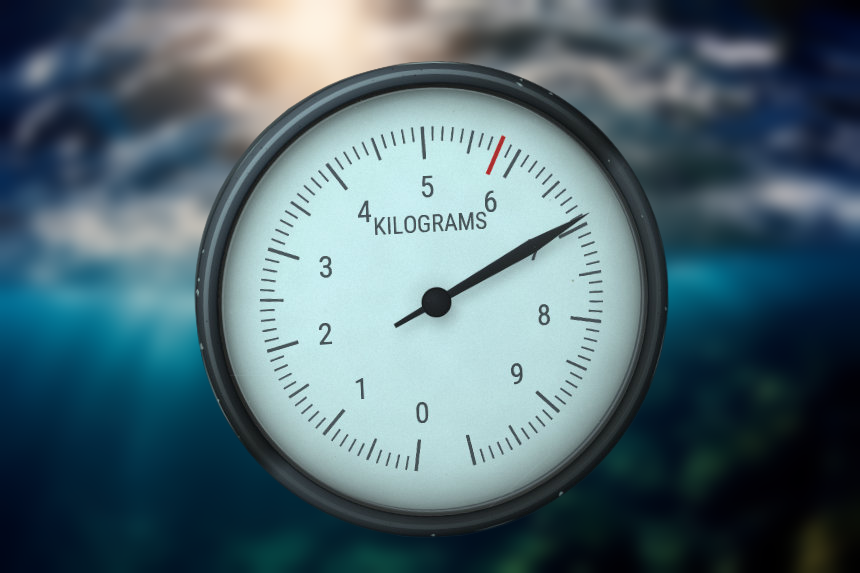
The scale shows 6.9,kg
